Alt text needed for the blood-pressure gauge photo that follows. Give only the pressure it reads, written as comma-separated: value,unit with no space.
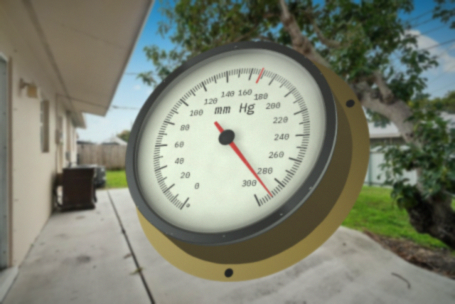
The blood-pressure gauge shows 290,mmHg
